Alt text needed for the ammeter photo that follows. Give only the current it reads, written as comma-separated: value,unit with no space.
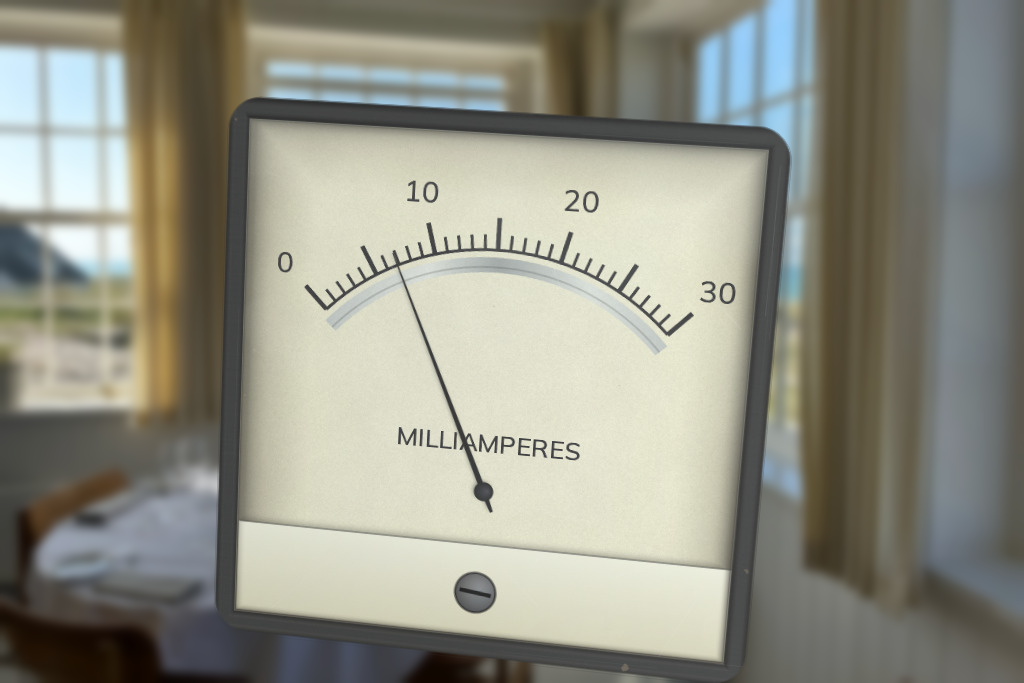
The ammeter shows 7,mA
